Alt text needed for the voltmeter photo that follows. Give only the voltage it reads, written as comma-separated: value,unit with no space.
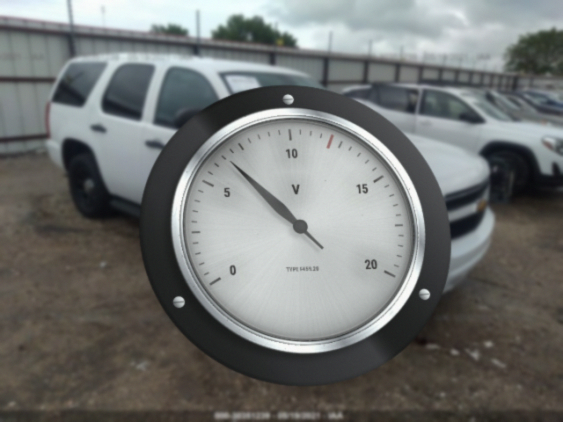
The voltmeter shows 6.5,V
